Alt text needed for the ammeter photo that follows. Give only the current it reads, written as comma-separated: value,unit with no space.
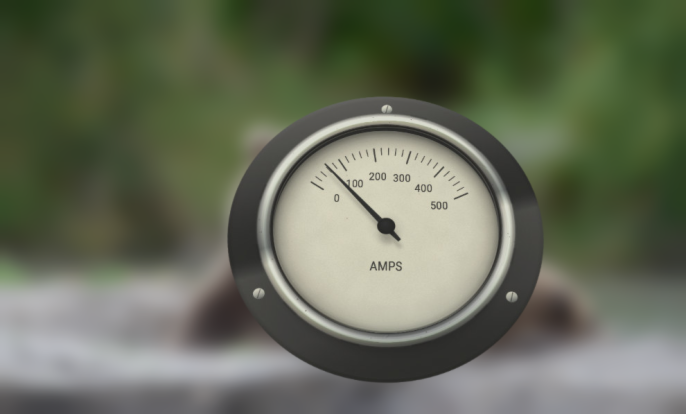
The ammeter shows 60,A
